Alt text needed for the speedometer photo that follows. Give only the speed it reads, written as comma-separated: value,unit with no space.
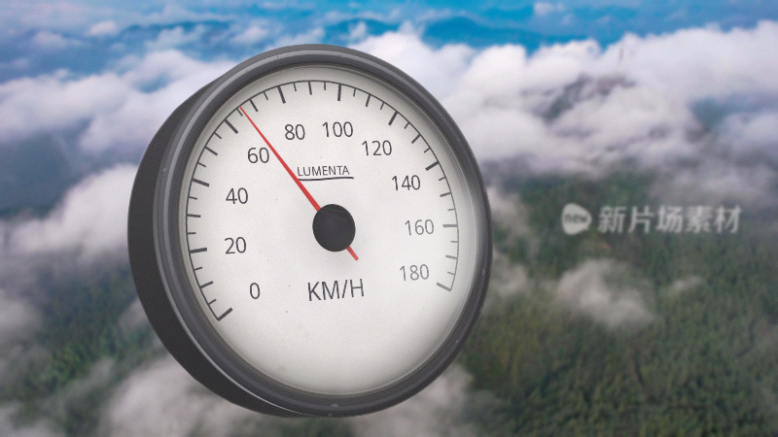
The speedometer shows 65,km/h
